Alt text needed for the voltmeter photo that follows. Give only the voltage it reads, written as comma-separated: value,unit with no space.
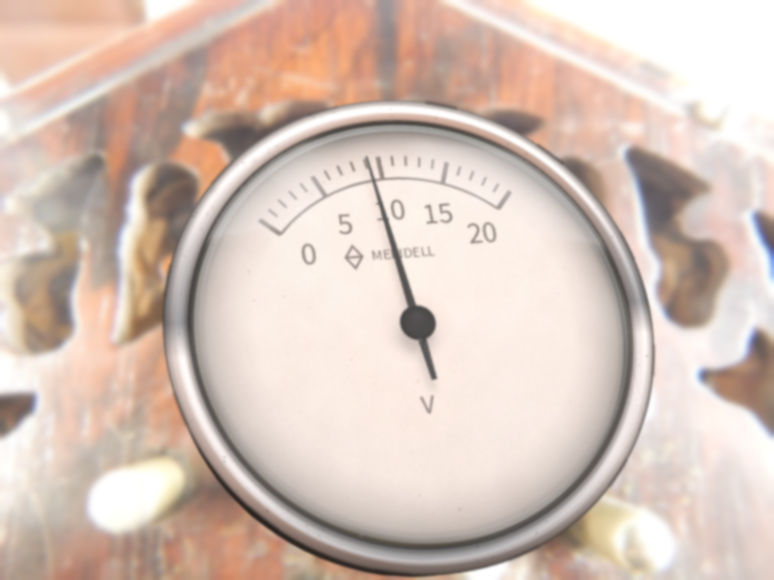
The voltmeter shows 9,V
